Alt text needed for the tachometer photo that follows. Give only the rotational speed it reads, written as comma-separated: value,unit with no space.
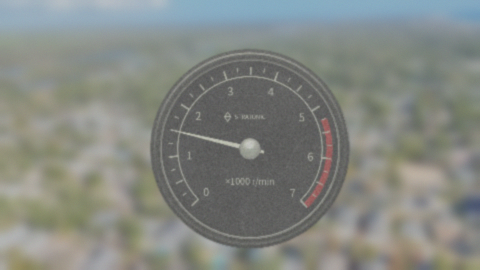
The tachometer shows 1500,rpm
